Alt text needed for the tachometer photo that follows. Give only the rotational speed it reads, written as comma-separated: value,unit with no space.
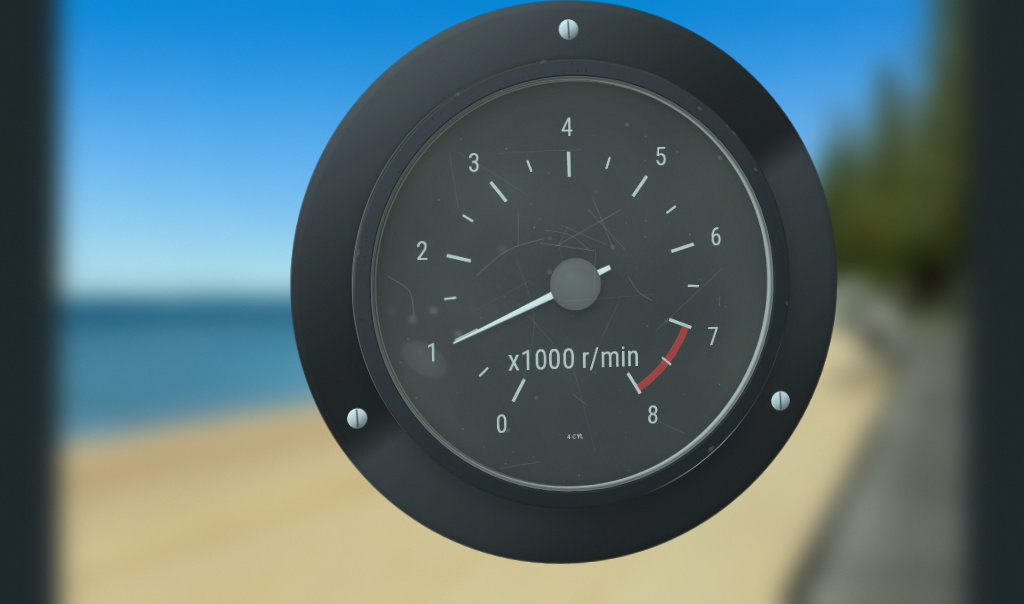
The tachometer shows 1000,rpm
